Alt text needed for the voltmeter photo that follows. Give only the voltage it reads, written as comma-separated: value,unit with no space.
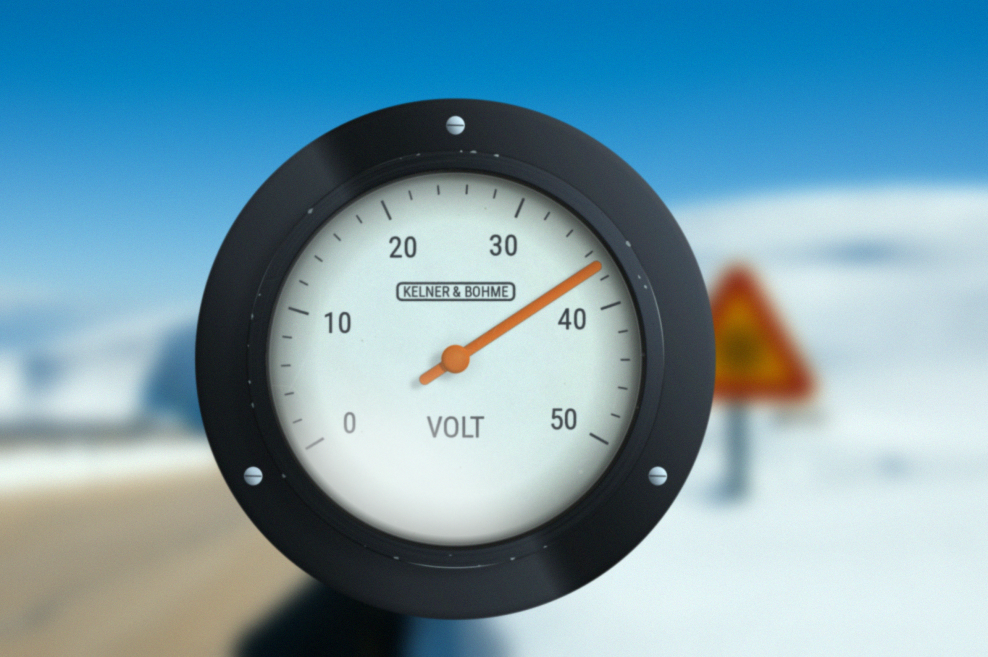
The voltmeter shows 37,V
